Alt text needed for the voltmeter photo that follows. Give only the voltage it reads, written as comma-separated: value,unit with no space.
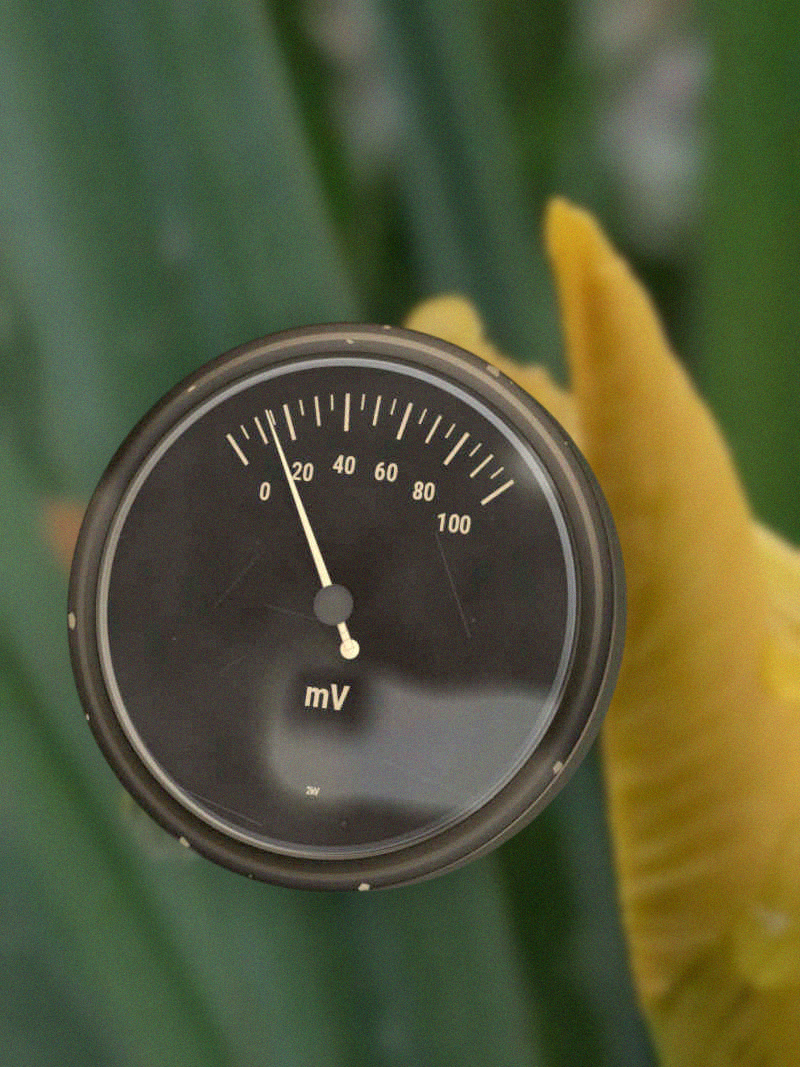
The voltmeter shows 15,mV
